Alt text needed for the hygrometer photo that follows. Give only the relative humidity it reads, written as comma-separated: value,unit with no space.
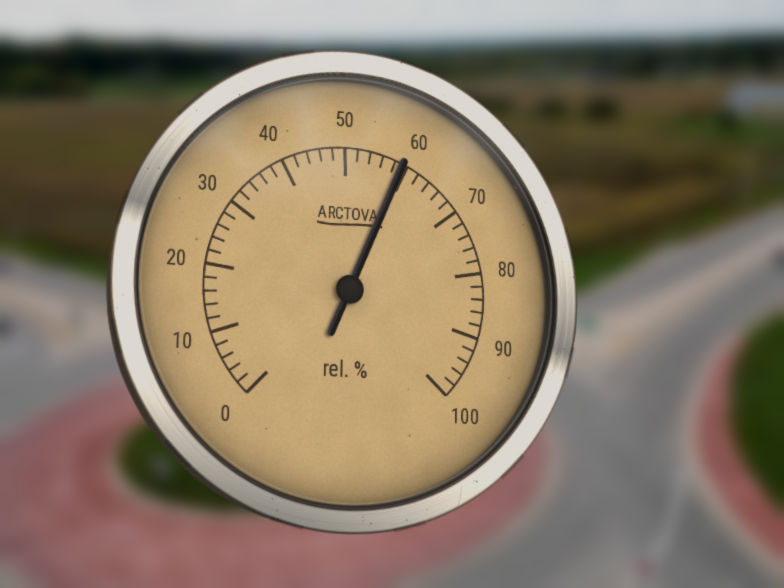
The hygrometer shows 59,%
